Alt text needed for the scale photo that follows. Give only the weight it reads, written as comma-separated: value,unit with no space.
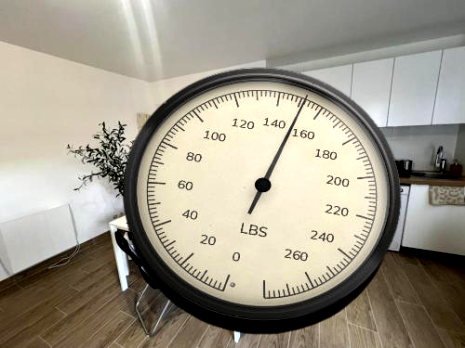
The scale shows 152,lb
